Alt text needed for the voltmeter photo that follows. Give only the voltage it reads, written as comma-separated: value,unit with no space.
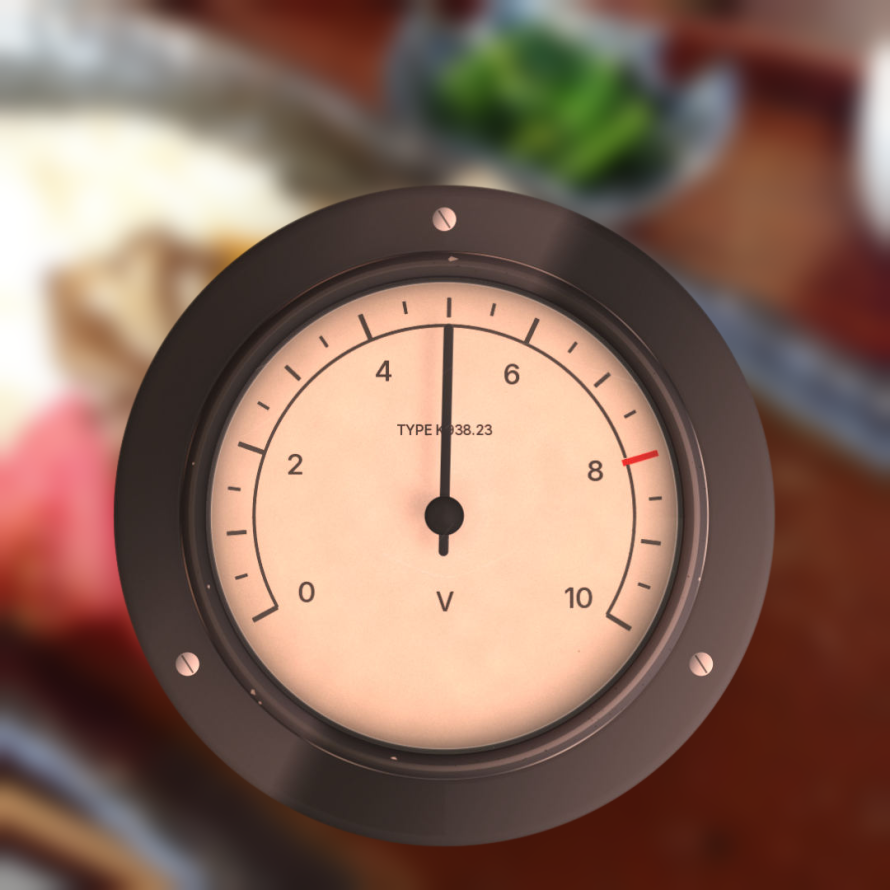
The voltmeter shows 5,V
